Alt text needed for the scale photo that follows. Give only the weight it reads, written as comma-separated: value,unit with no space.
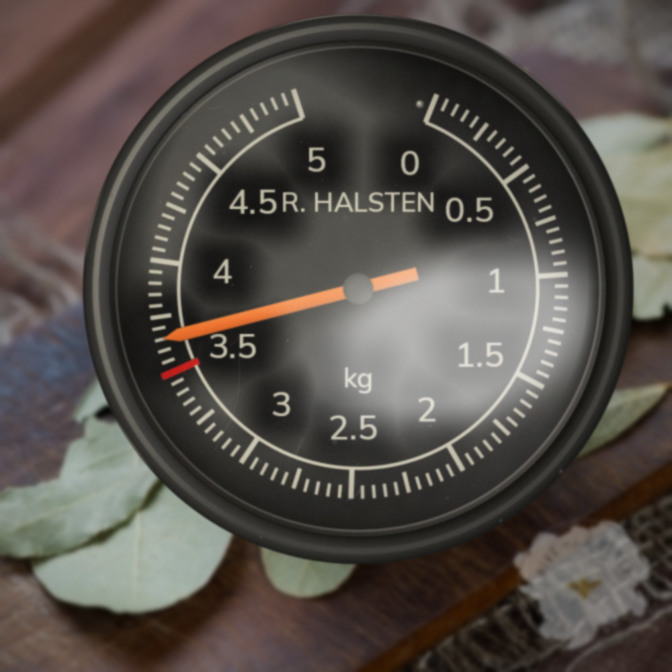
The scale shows 3.65,kg
